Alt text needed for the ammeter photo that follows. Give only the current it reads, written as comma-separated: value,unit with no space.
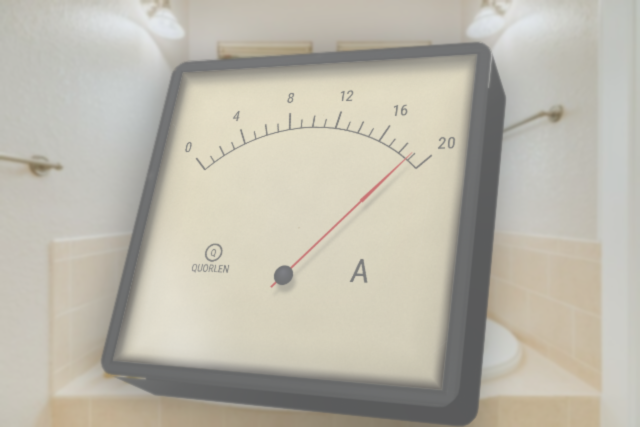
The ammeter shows 19,A
